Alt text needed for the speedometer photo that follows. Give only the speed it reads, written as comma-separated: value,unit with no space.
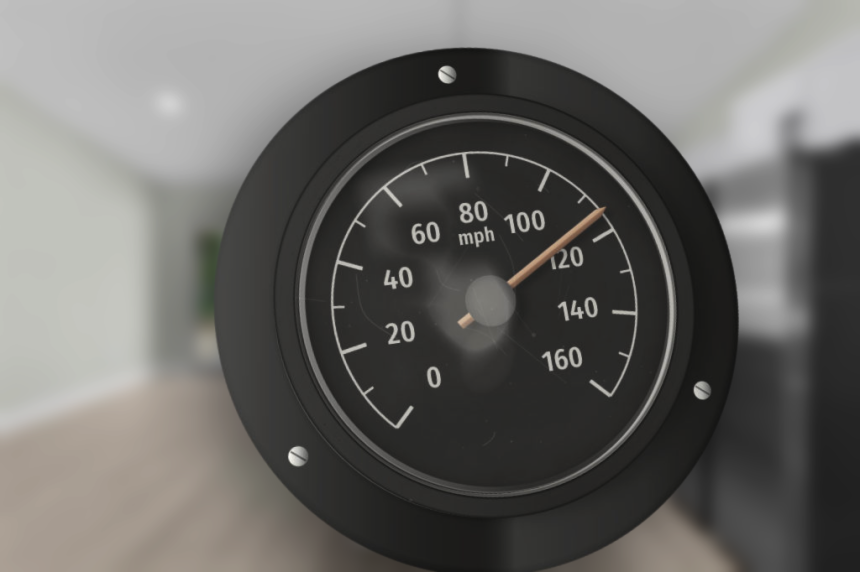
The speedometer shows 115,mph
